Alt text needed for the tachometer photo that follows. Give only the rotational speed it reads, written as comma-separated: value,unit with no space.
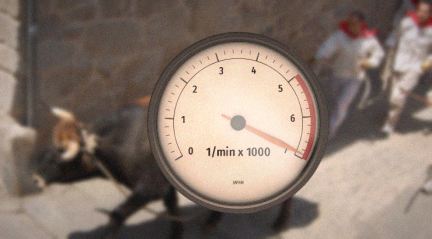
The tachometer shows 6900,rpm
